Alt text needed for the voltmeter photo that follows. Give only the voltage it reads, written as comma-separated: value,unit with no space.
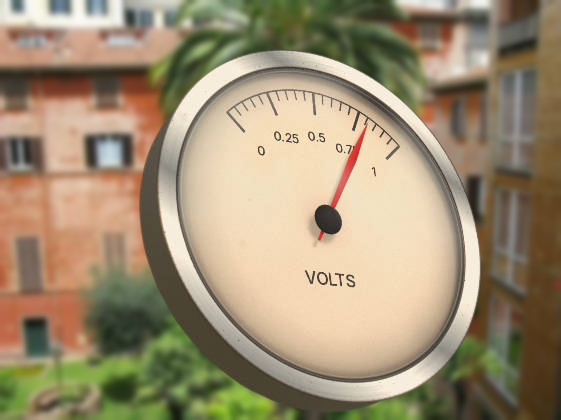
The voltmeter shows 0.8,V
